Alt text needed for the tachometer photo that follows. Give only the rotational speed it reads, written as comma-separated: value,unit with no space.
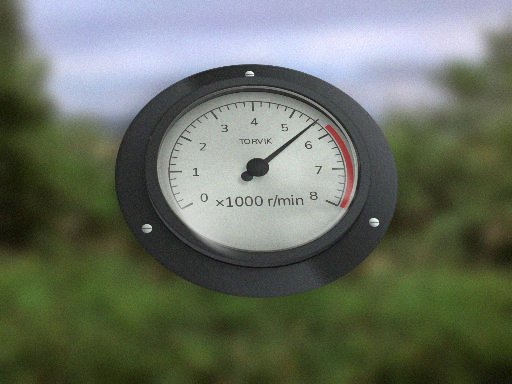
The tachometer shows 5600,rpm
